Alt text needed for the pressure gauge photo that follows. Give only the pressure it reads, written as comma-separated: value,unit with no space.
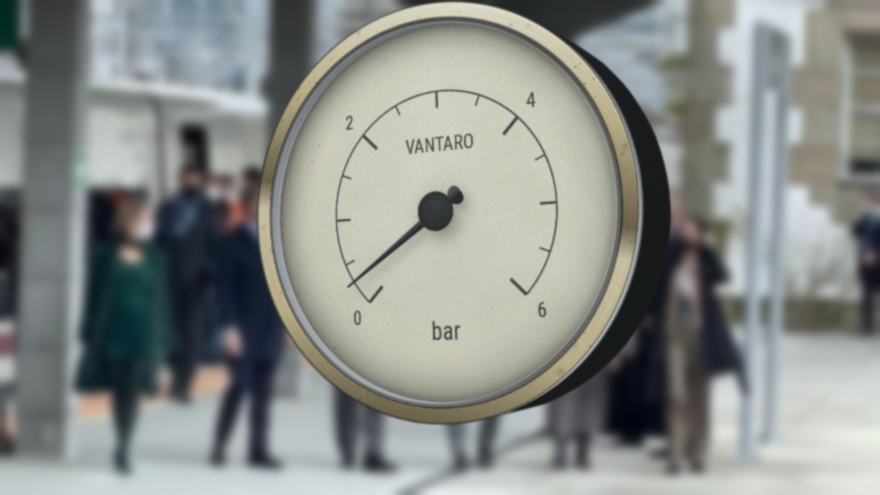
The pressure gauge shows 0.25,bar
